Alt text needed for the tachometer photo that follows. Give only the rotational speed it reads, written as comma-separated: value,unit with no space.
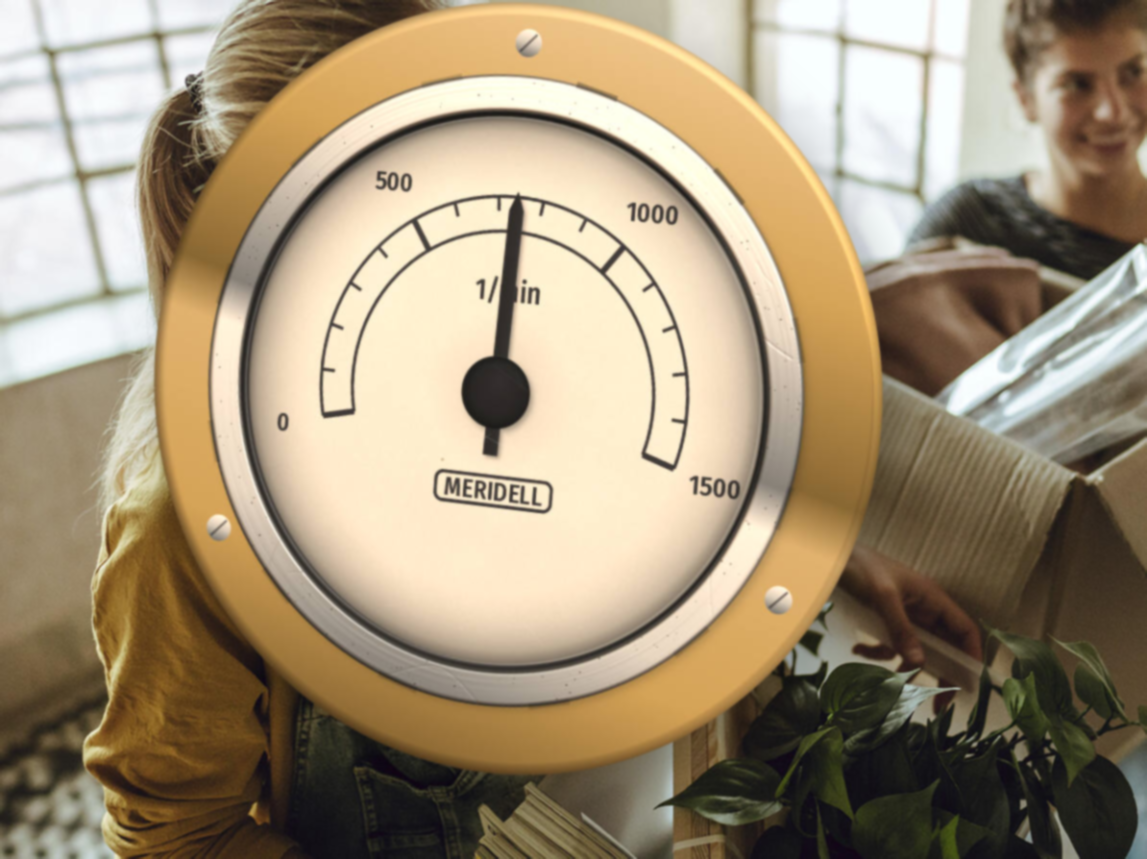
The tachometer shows 750,rpm
